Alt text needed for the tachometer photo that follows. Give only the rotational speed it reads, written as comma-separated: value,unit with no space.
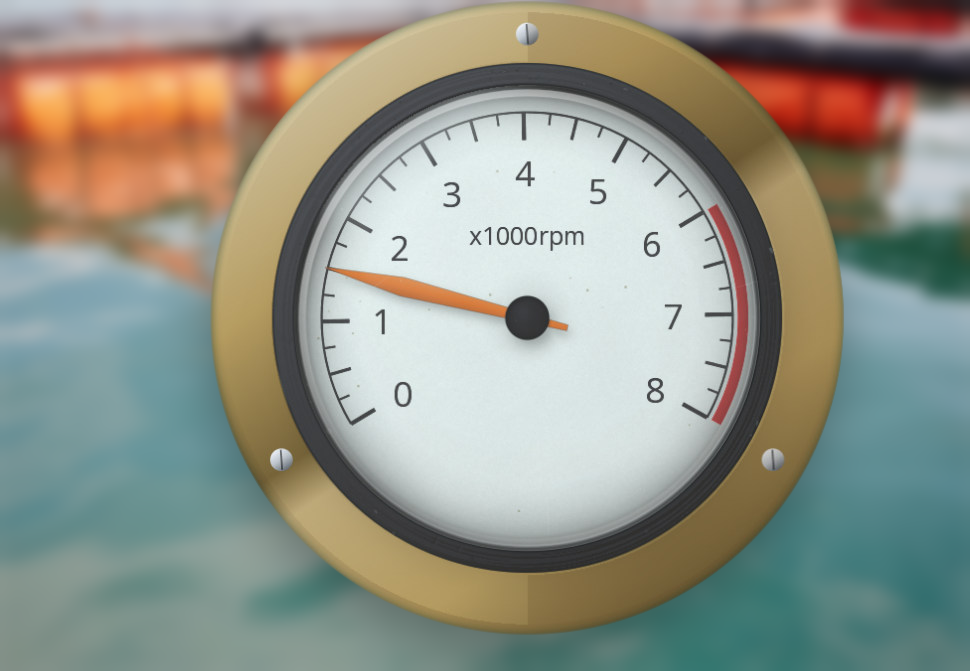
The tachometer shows 1500,rpm
